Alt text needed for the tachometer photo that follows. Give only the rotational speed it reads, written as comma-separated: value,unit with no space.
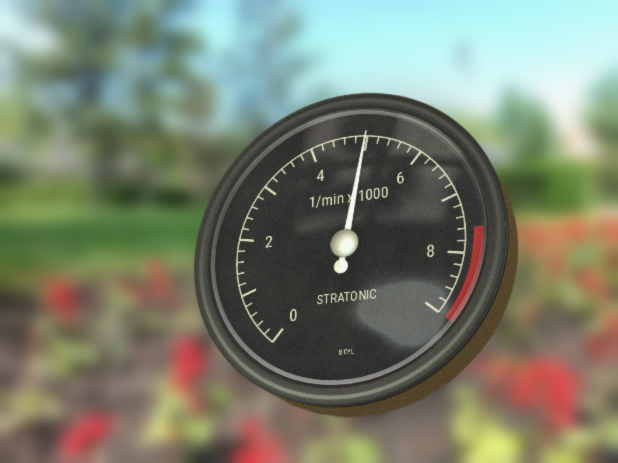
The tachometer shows 5000,rpm
